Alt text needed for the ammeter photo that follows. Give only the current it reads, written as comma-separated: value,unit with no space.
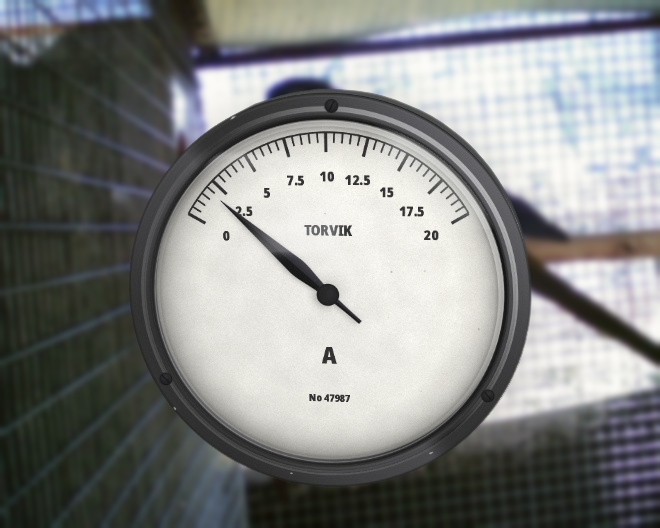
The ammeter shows 2,A
